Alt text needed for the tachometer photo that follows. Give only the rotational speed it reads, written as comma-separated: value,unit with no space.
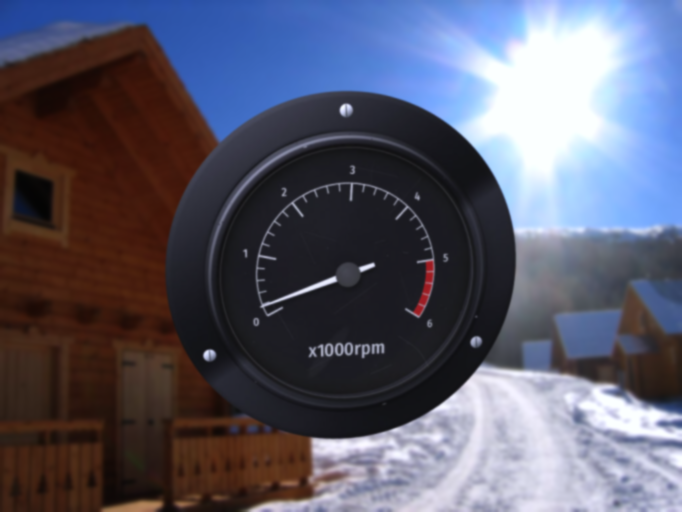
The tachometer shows 200,rpm
